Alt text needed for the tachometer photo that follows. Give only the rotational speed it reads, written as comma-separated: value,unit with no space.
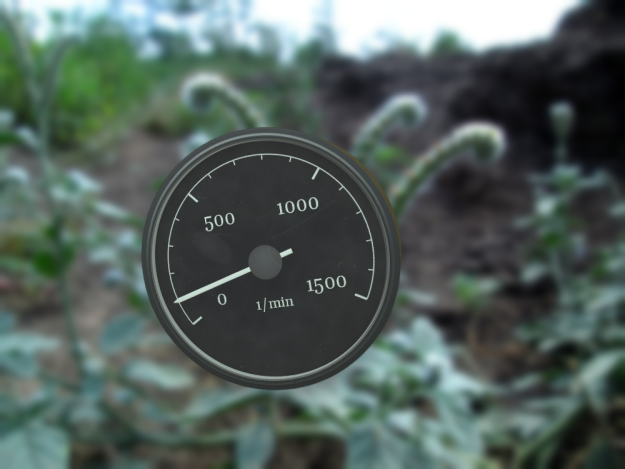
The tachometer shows 100,rpm
